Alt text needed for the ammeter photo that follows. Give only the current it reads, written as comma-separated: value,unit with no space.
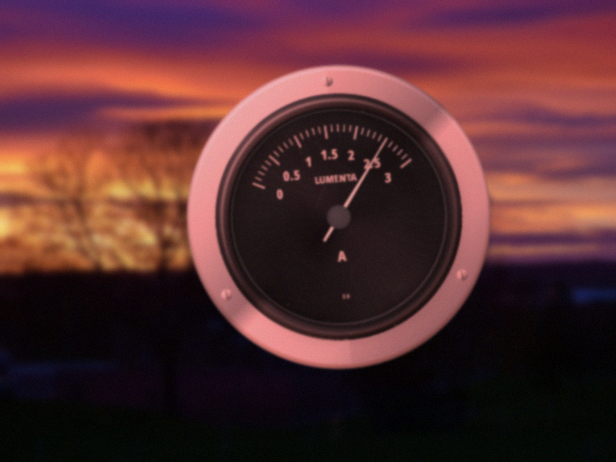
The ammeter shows 2.5,A
